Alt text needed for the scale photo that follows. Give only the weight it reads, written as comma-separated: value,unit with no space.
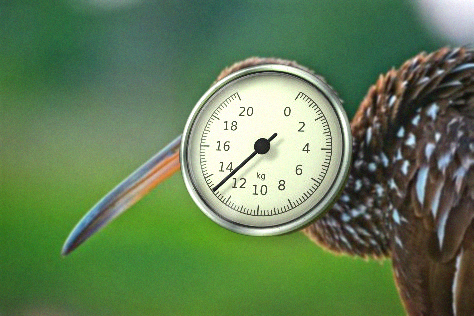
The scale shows 13,kg
